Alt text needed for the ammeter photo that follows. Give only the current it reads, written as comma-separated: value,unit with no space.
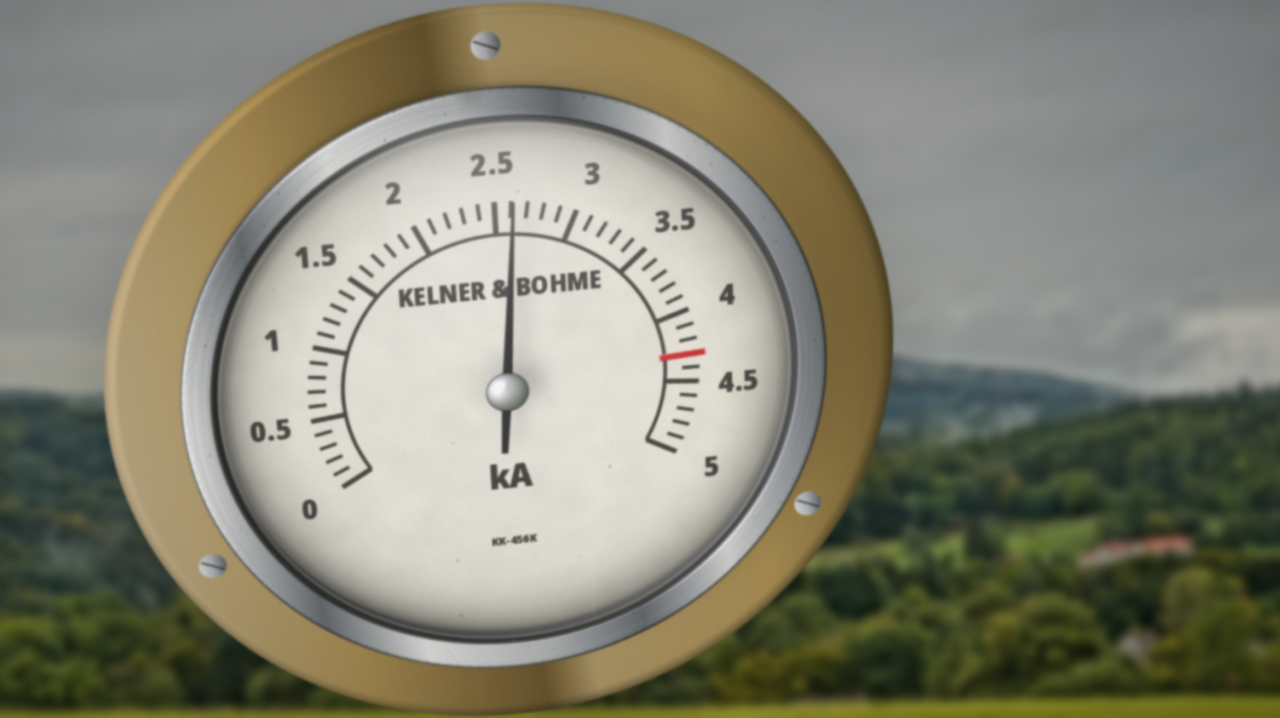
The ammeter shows 2.6,kA
